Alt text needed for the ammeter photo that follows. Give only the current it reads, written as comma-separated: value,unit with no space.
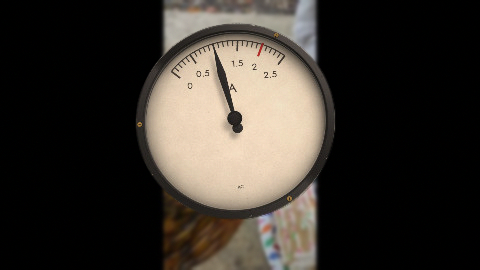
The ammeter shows 1,A
